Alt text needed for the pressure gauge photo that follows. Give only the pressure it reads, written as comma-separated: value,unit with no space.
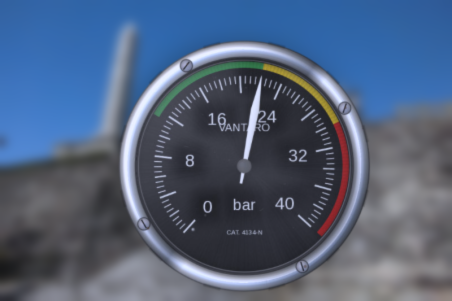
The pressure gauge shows 22,bar
